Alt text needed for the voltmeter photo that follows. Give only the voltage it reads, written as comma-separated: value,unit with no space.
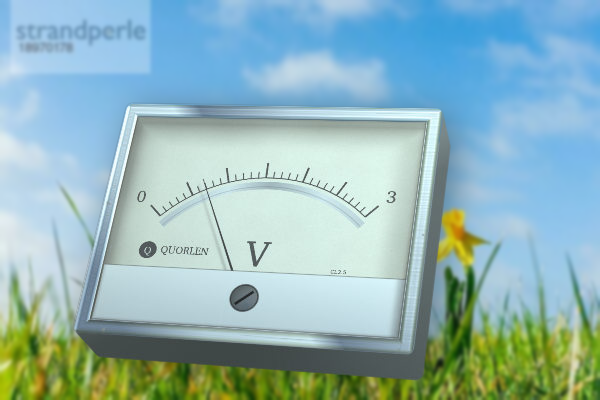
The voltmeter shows 0.7,V
